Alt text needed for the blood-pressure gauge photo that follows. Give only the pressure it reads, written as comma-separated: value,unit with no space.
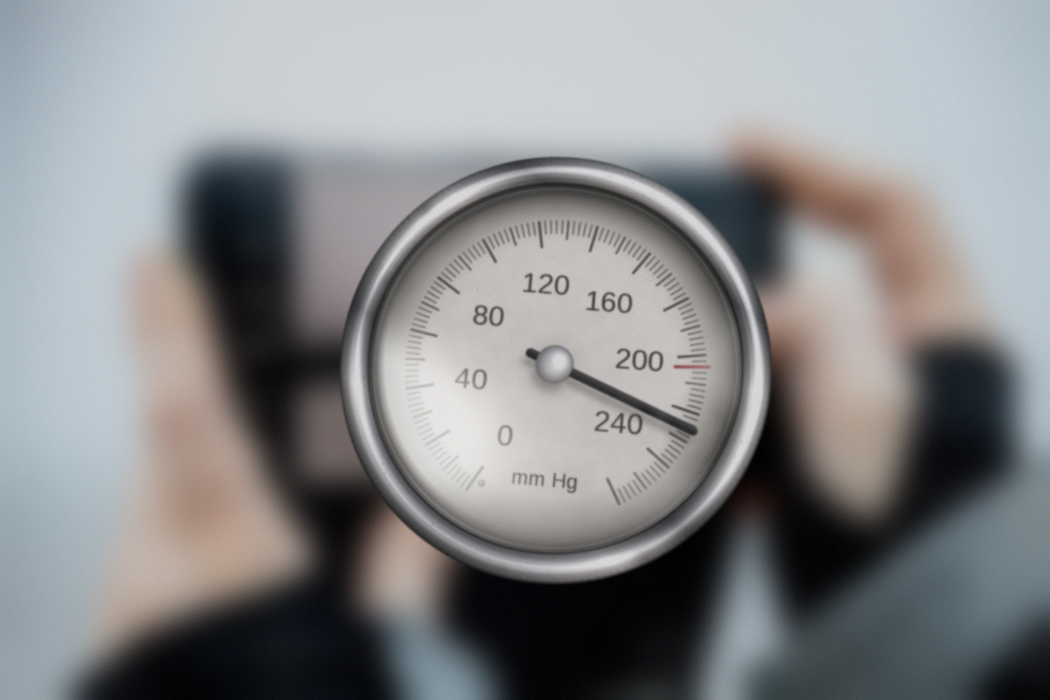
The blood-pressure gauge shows 226,mmHg
